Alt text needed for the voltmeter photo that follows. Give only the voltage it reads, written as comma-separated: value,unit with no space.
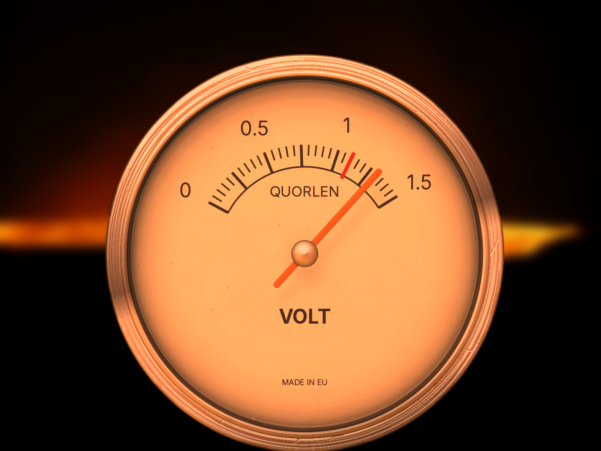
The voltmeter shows 1.3,V
